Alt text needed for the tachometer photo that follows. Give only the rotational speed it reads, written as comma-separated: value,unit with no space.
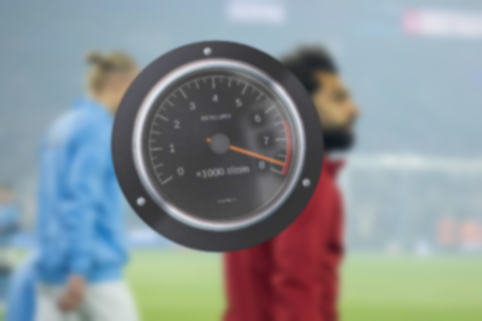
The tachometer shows 7750,rpm
